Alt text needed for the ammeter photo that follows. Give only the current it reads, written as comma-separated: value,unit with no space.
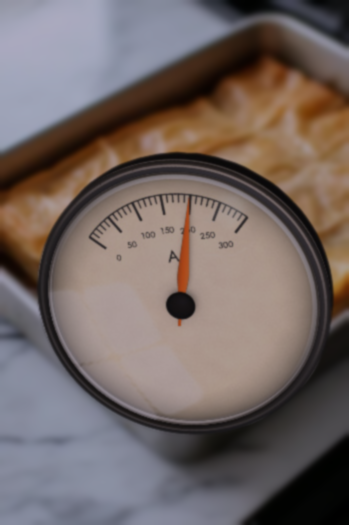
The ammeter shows 200,A
